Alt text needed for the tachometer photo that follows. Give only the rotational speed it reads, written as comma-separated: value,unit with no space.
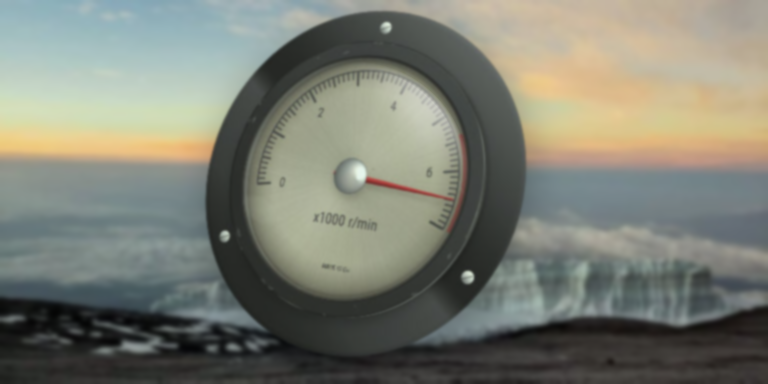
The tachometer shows 6500,rpm
